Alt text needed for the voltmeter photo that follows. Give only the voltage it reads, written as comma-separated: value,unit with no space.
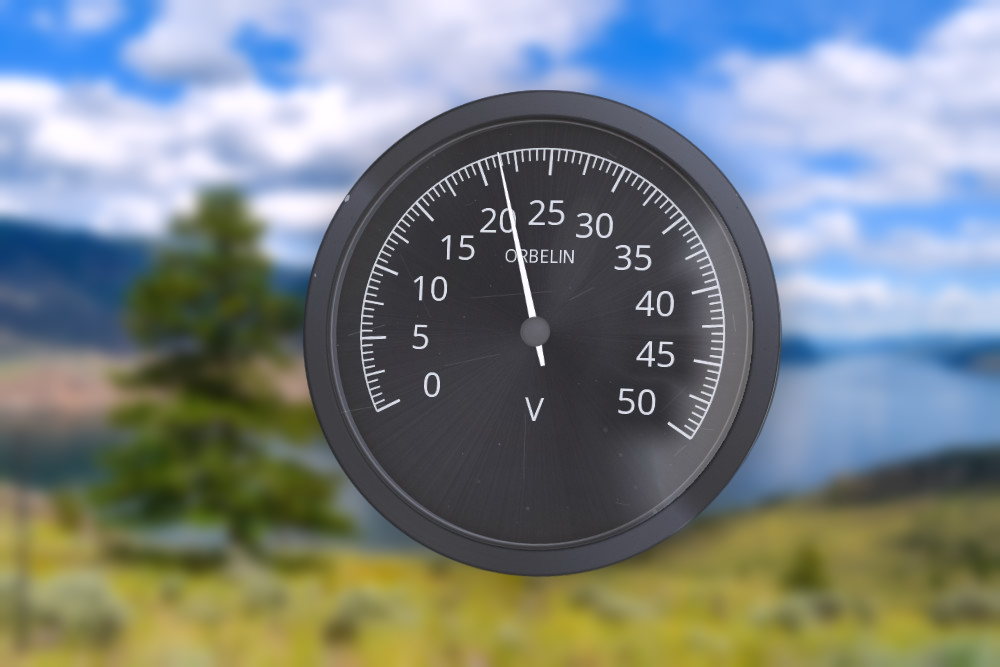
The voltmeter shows 21.5,V
